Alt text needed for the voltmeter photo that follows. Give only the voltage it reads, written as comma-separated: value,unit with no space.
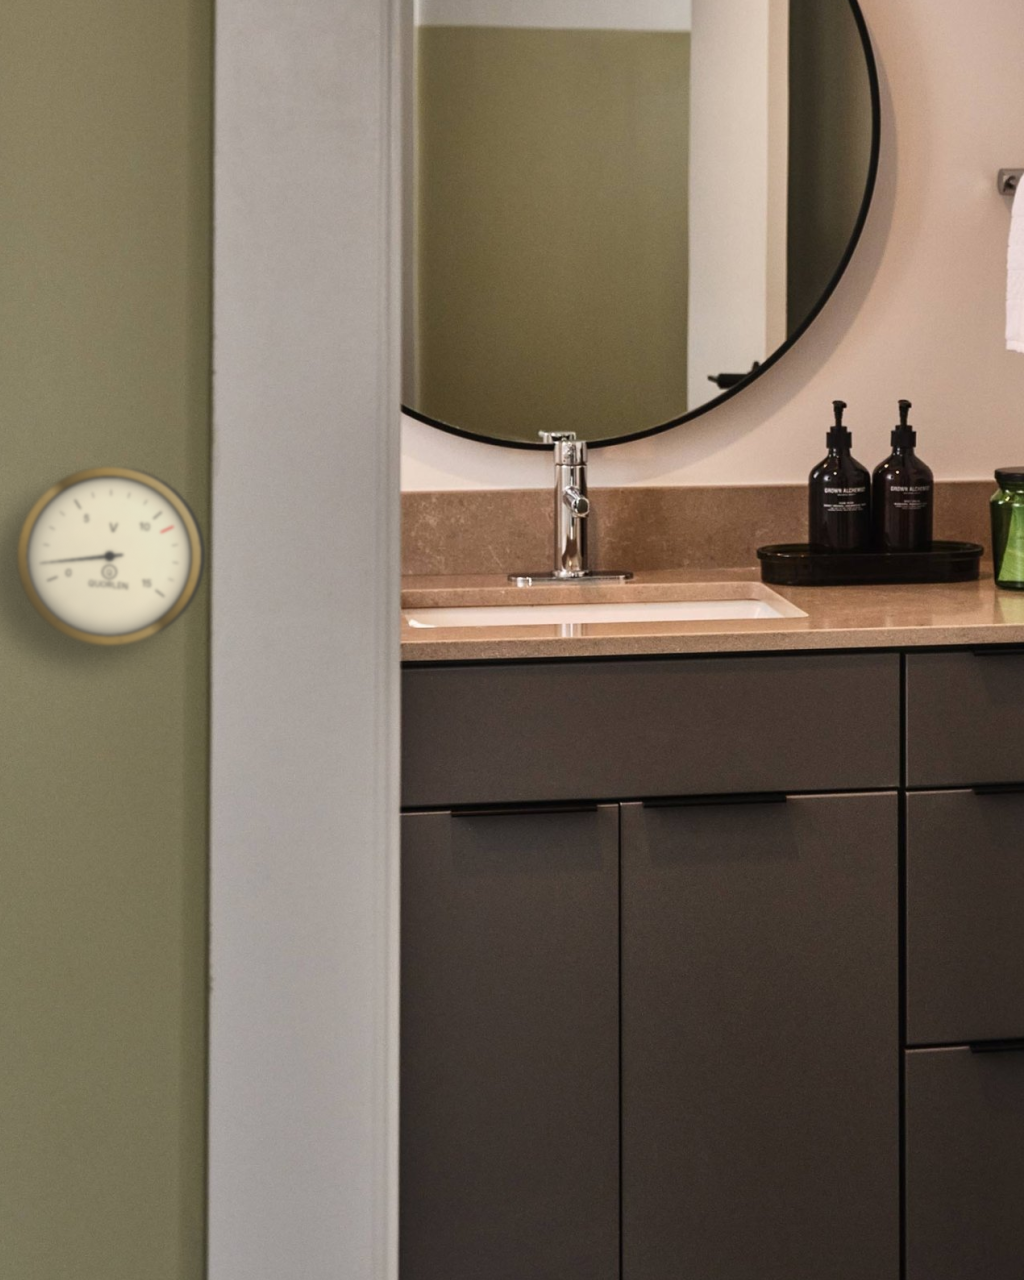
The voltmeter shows 1,V
